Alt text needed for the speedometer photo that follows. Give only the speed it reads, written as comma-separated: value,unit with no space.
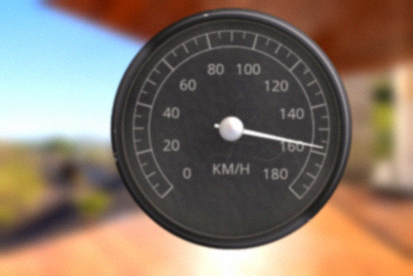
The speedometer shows 157.5,km/h
